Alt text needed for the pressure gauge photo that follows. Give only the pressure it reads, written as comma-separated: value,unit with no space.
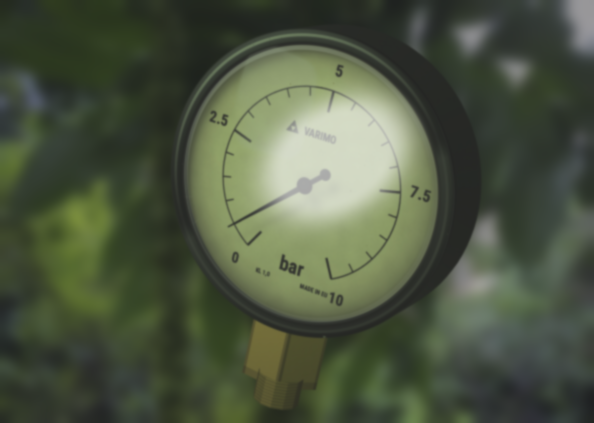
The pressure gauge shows 0.5,bar
